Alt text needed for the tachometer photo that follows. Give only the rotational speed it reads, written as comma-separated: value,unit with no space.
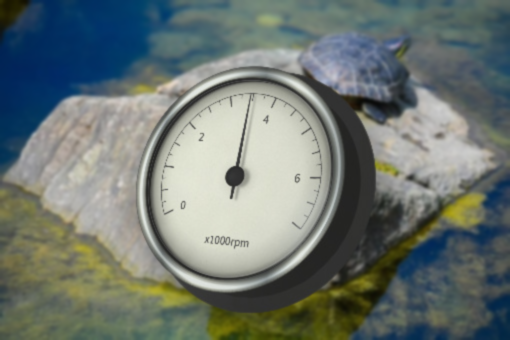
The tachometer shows 3500,rpm
